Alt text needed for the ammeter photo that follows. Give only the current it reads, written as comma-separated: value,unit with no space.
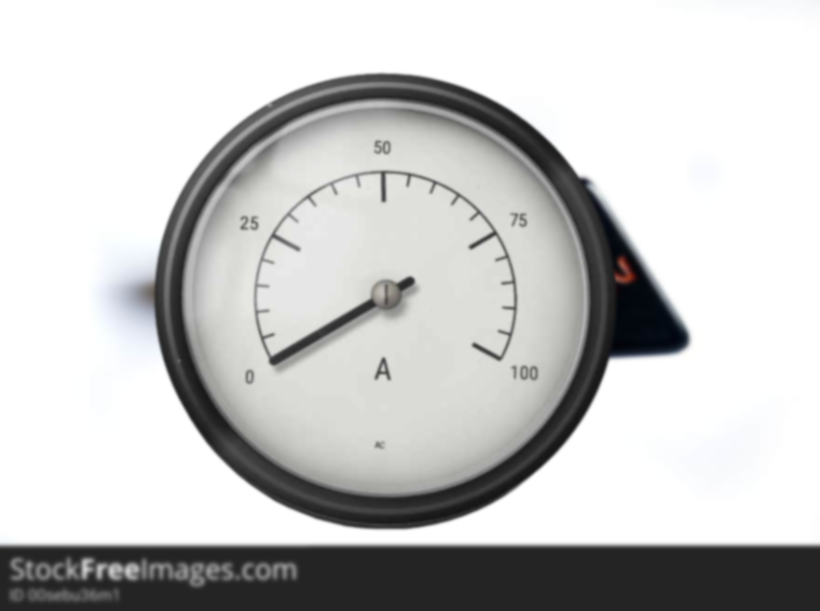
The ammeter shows 0,A
